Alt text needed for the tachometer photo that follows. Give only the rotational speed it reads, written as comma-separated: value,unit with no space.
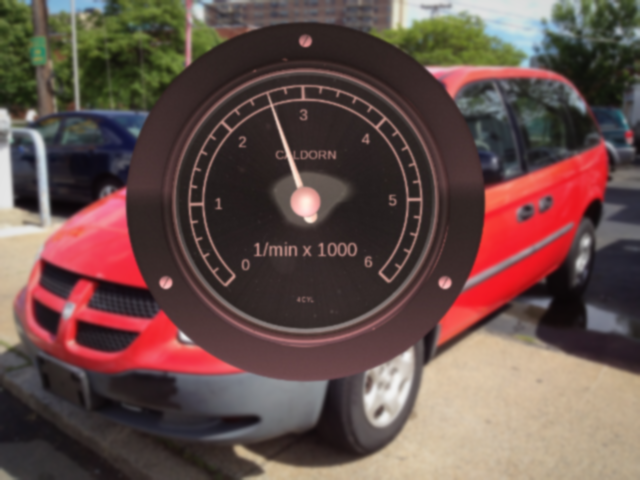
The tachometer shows 2600,rpm
